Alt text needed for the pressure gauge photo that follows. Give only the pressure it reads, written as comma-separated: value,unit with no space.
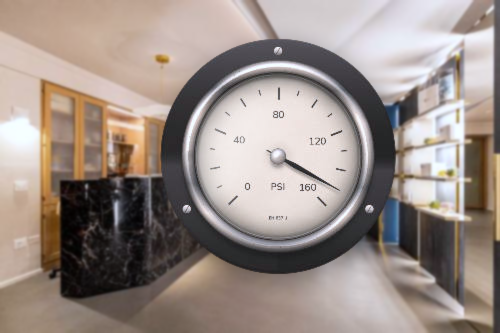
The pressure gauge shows 150,psi
